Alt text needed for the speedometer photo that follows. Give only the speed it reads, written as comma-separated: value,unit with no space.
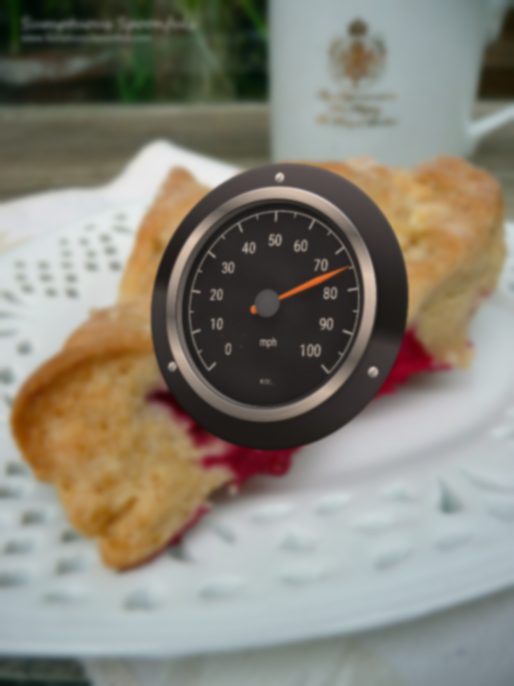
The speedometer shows 75,mph
